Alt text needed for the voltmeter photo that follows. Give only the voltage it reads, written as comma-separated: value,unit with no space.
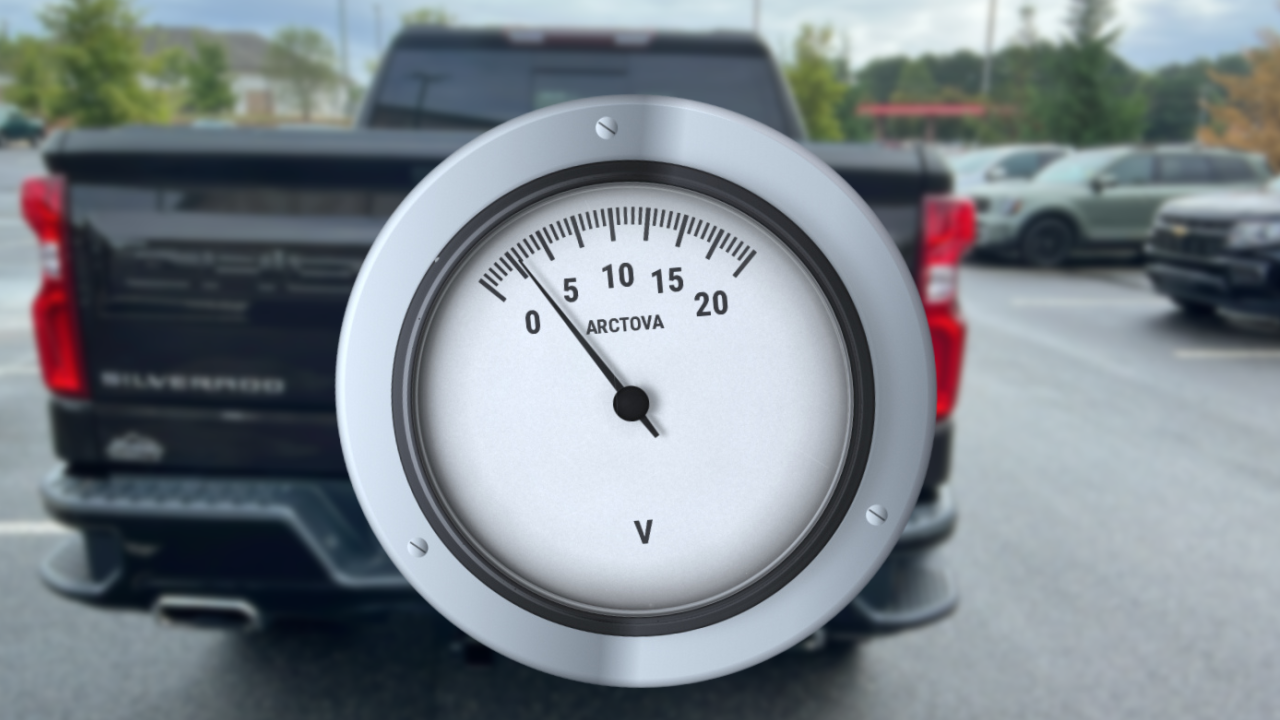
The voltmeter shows 3,V
